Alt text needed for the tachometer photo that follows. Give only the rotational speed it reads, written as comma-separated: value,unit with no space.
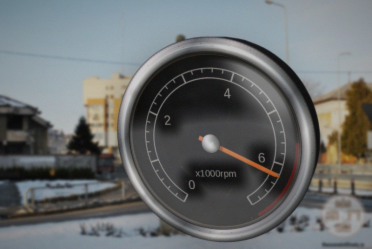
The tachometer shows 6200,rpm
